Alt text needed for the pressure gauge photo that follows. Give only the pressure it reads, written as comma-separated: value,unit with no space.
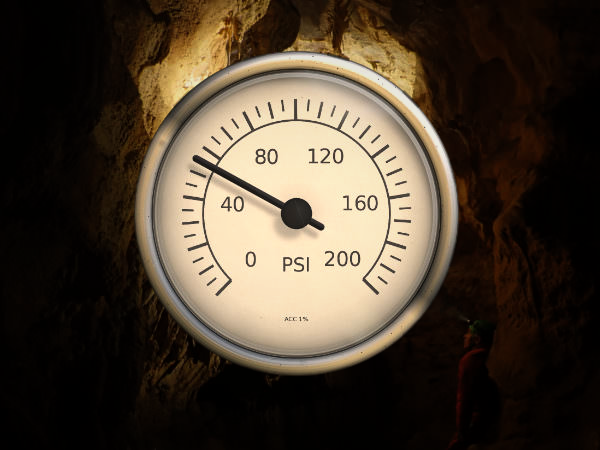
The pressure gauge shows 55,psi
